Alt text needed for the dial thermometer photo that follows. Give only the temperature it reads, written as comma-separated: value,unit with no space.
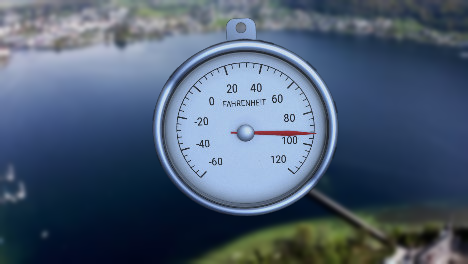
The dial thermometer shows 92,°F
